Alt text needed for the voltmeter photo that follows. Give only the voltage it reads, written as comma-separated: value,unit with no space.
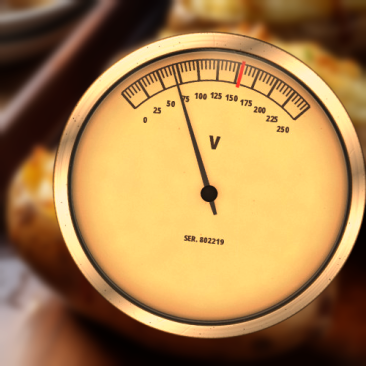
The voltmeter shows 70,V
